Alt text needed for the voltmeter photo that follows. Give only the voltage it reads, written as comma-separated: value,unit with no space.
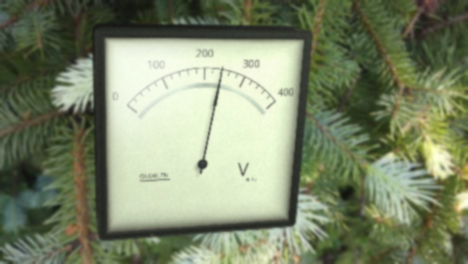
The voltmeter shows 240,V
